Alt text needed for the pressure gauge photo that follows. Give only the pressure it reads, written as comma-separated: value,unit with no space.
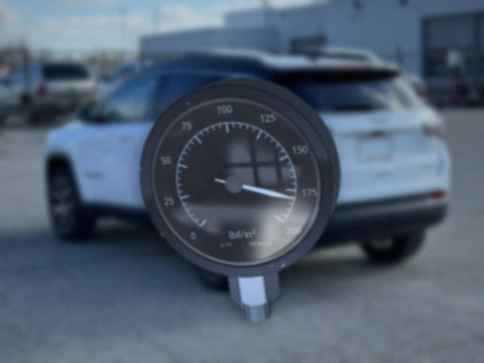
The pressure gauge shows 180,psi
